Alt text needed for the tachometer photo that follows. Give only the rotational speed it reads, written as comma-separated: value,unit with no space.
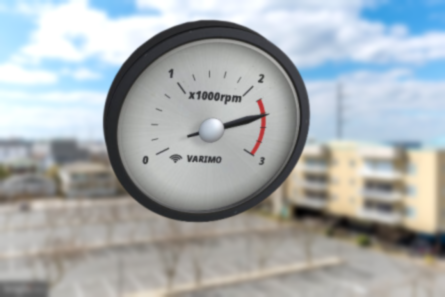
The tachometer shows 2400,rpm
